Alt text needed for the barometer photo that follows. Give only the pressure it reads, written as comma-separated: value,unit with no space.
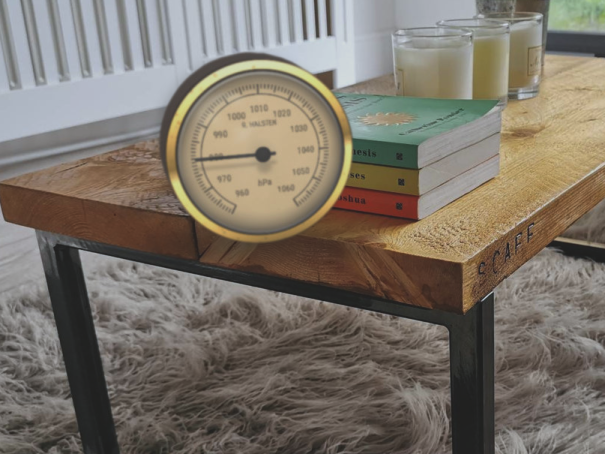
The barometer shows 980,hPa
